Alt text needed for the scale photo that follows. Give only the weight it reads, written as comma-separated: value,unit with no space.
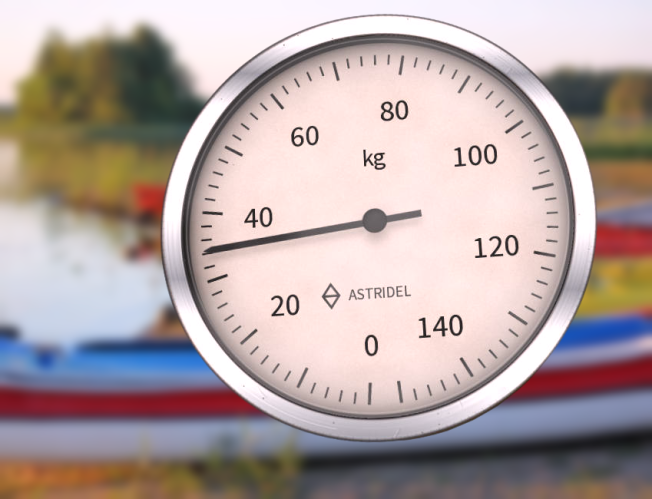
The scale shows 34,kg
